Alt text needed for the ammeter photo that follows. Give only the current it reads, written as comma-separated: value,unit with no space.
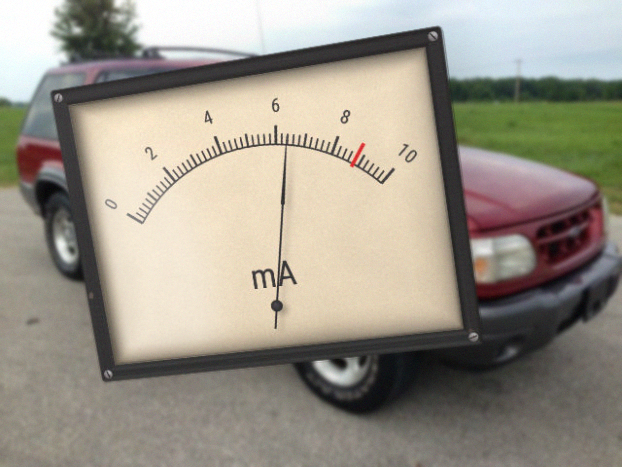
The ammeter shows 6.4,mA
